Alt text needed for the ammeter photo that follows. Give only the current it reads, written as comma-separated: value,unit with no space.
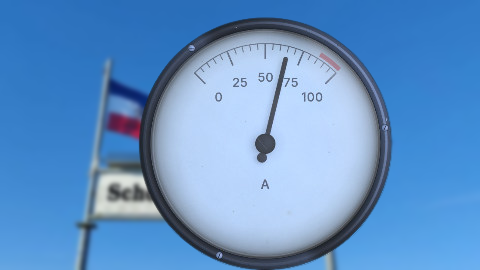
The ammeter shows 65,A
